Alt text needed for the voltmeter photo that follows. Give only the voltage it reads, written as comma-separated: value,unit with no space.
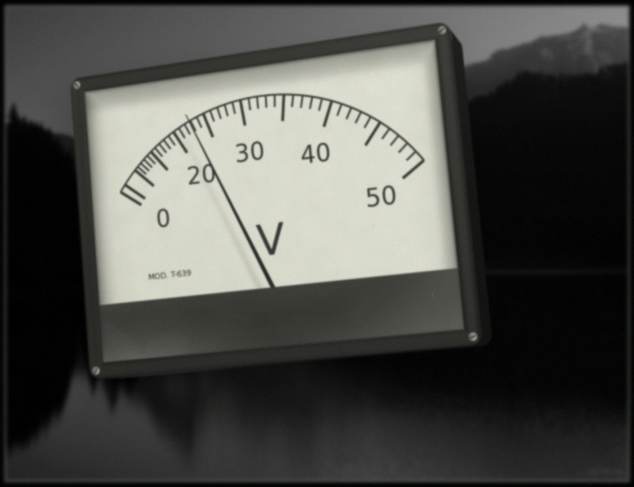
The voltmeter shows 23,V
